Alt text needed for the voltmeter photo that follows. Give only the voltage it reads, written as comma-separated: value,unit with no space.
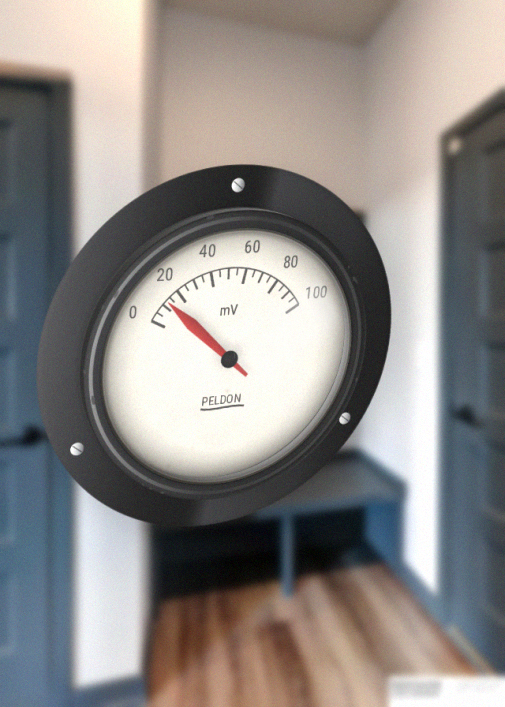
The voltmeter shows 12.5,mV
